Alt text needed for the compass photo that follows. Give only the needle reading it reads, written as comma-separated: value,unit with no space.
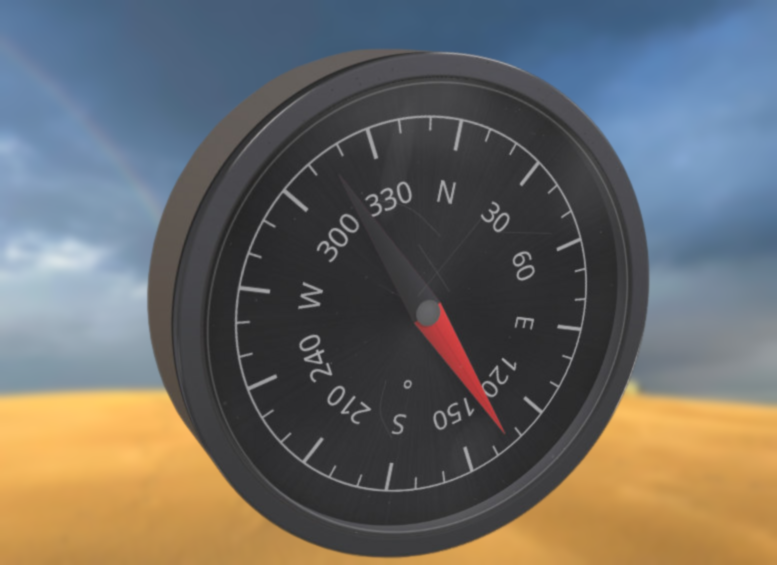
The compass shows 135,°
